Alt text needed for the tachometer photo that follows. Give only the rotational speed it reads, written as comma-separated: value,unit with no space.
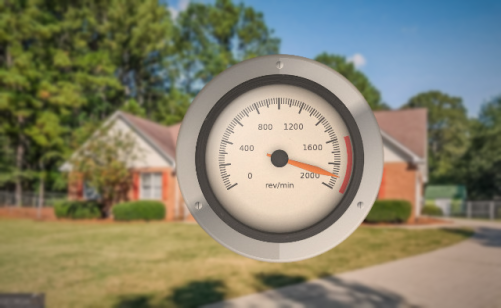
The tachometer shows 1900,rpm
